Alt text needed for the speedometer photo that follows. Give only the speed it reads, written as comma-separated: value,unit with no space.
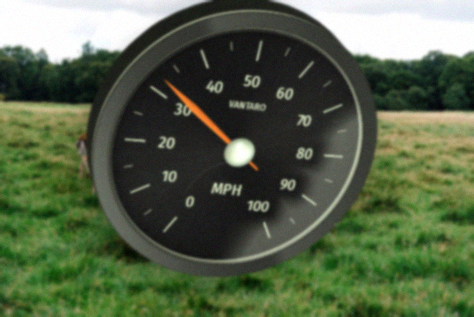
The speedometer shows 32.5,mph
